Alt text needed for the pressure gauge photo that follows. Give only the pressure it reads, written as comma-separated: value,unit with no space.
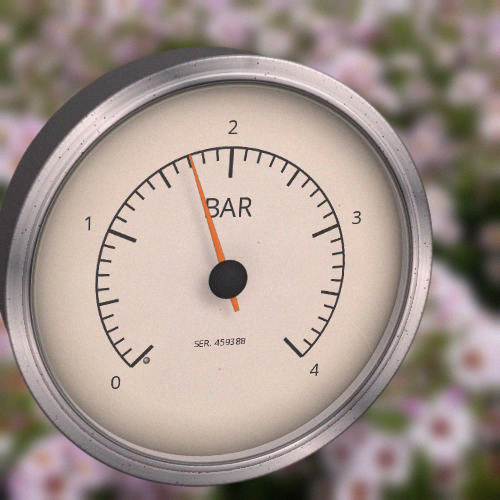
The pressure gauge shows 1.7,bar
